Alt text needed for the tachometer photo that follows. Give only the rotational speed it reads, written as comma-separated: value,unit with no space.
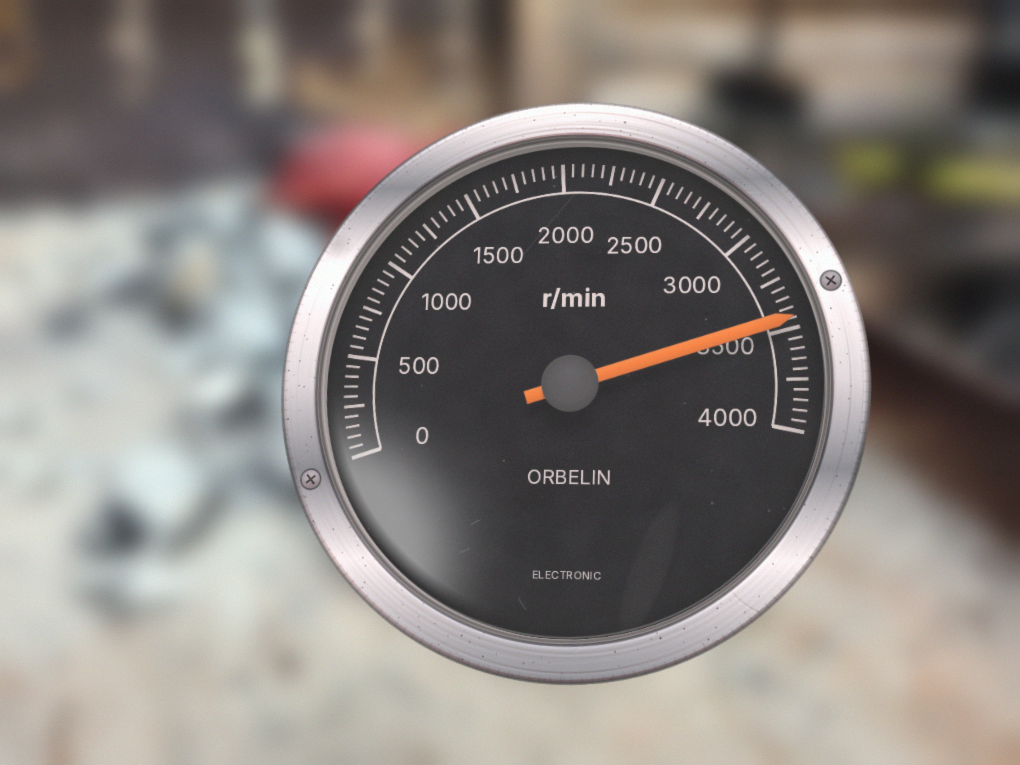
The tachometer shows 3450,rpm
